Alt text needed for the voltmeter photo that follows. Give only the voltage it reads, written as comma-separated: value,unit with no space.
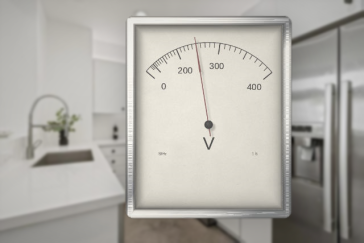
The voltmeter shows 250,V
